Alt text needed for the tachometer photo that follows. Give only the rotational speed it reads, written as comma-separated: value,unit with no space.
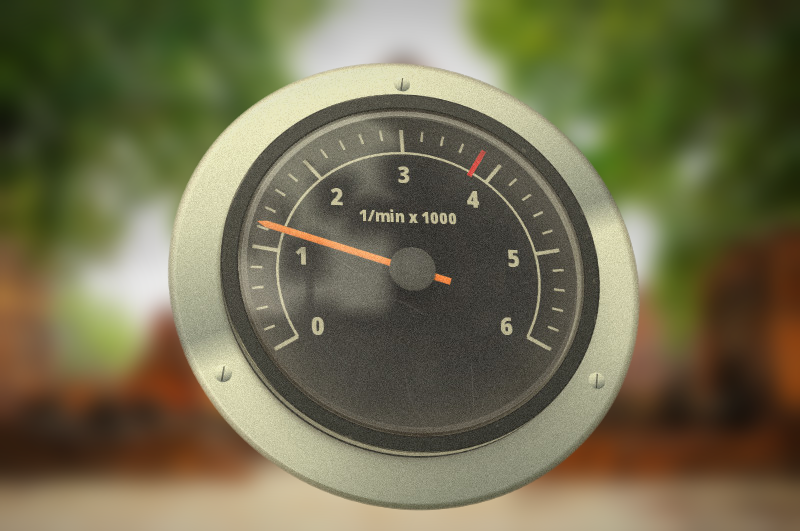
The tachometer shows 1200,rpm
